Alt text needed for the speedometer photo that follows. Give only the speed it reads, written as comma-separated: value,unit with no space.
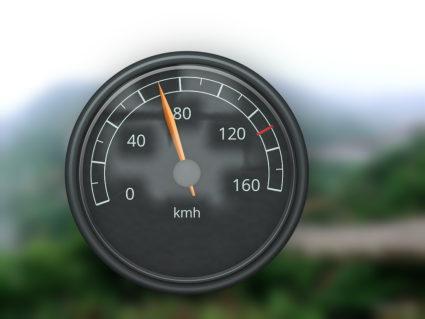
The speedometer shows 70,km/h
